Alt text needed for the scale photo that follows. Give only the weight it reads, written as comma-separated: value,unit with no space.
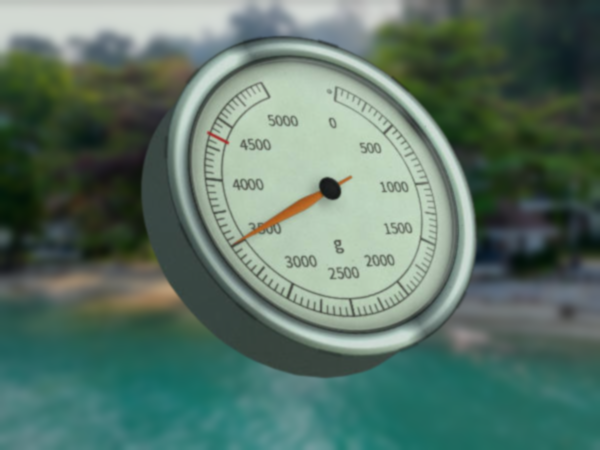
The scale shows 3500,g
